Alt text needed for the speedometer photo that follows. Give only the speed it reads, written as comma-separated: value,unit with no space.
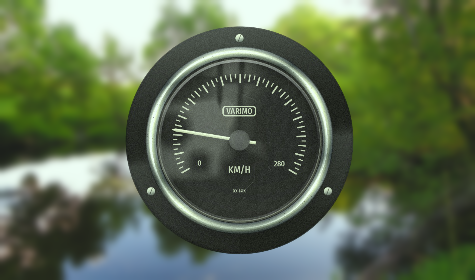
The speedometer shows 45,km/h
